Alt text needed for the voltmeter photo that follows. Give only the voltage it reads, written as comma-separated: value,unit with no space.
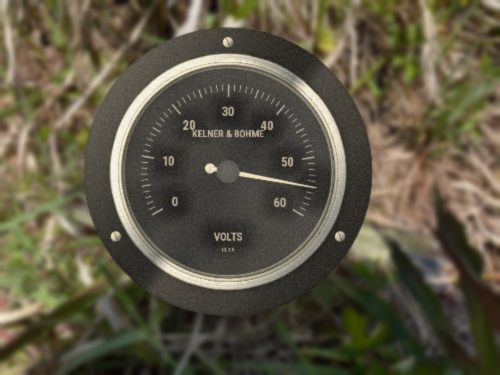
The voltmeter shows 55,V
